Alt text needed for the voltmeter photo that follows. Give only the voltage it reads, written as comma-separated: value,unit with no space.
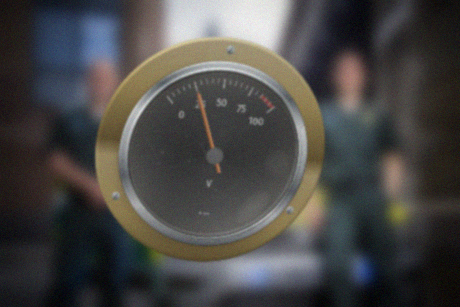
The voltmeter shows 25,V
